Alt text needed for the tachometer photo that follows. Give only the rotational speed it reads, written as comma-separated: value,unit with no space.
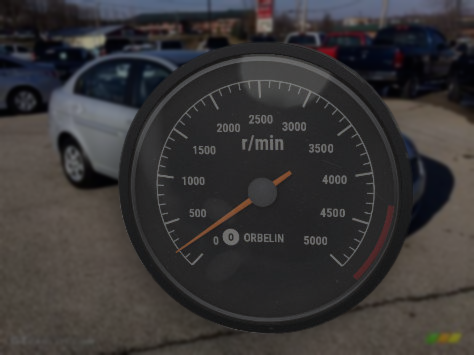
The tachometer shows 200,rpm
